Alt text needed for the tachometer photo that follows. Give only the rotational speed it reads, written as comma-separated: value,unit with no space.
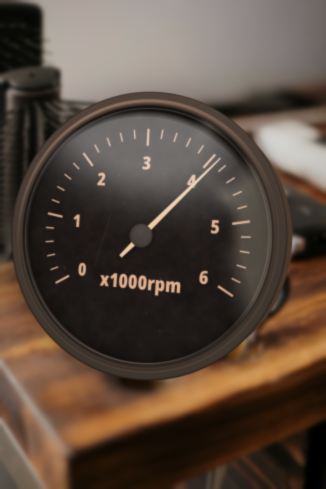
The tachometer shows 4100,rpm
